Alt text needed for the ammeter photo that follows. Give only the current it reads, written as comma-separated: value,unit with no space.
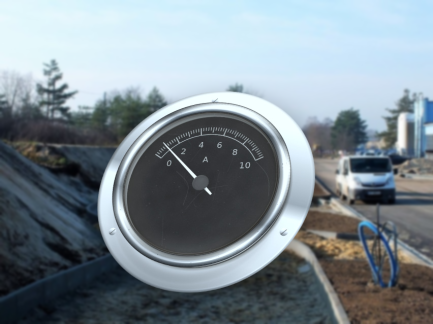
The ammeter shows 1,A
